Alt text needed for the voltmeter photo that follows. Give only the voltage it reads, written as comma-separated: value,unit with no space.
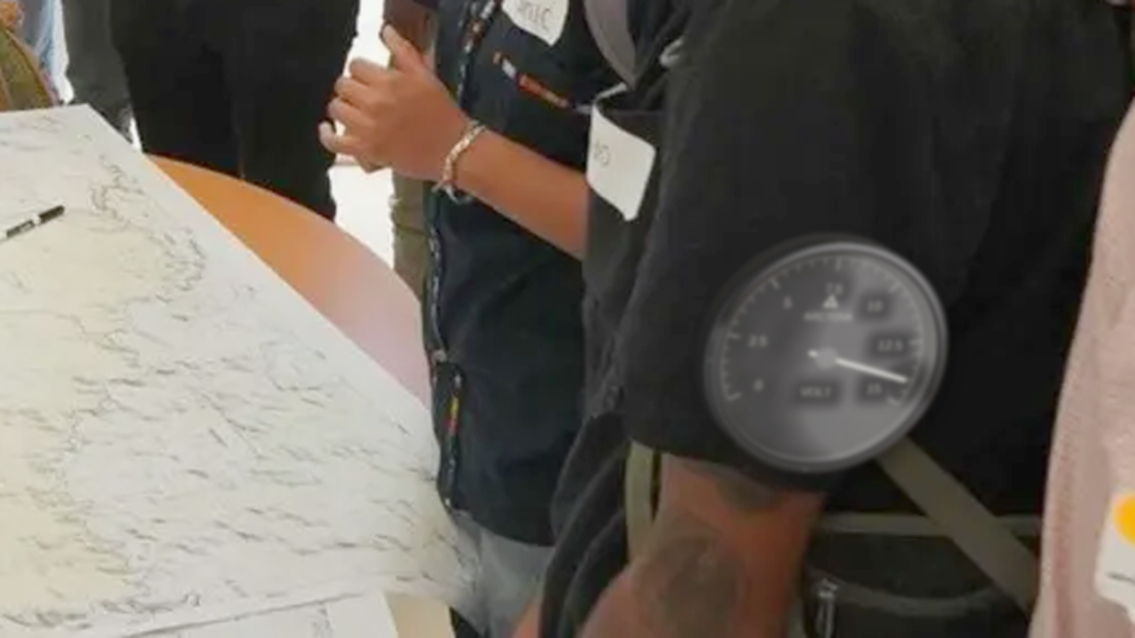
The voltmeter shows 14,V
